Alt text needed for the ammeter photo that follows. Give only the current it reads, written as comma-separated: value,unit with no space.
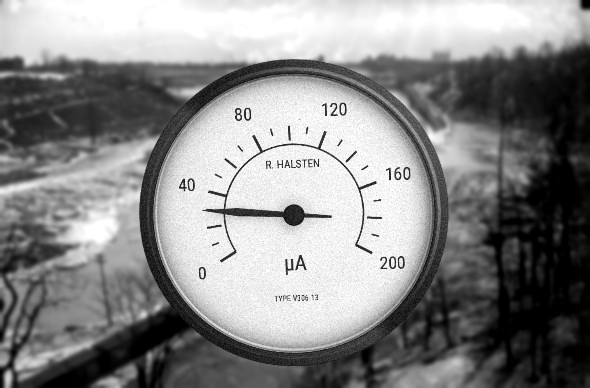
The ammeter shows 30,µA
